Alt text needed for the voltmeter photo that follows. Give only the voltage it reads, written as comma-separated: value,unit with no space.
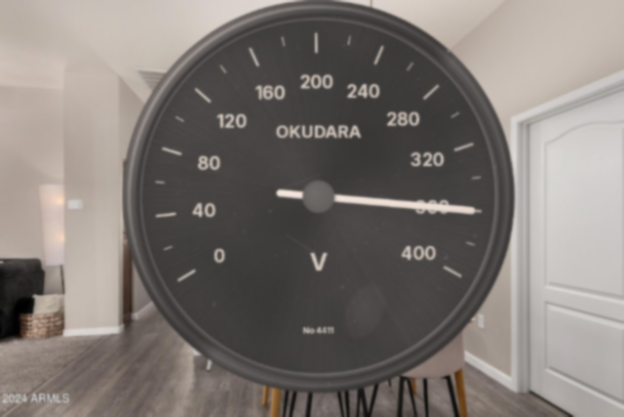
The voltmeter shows 360,V
